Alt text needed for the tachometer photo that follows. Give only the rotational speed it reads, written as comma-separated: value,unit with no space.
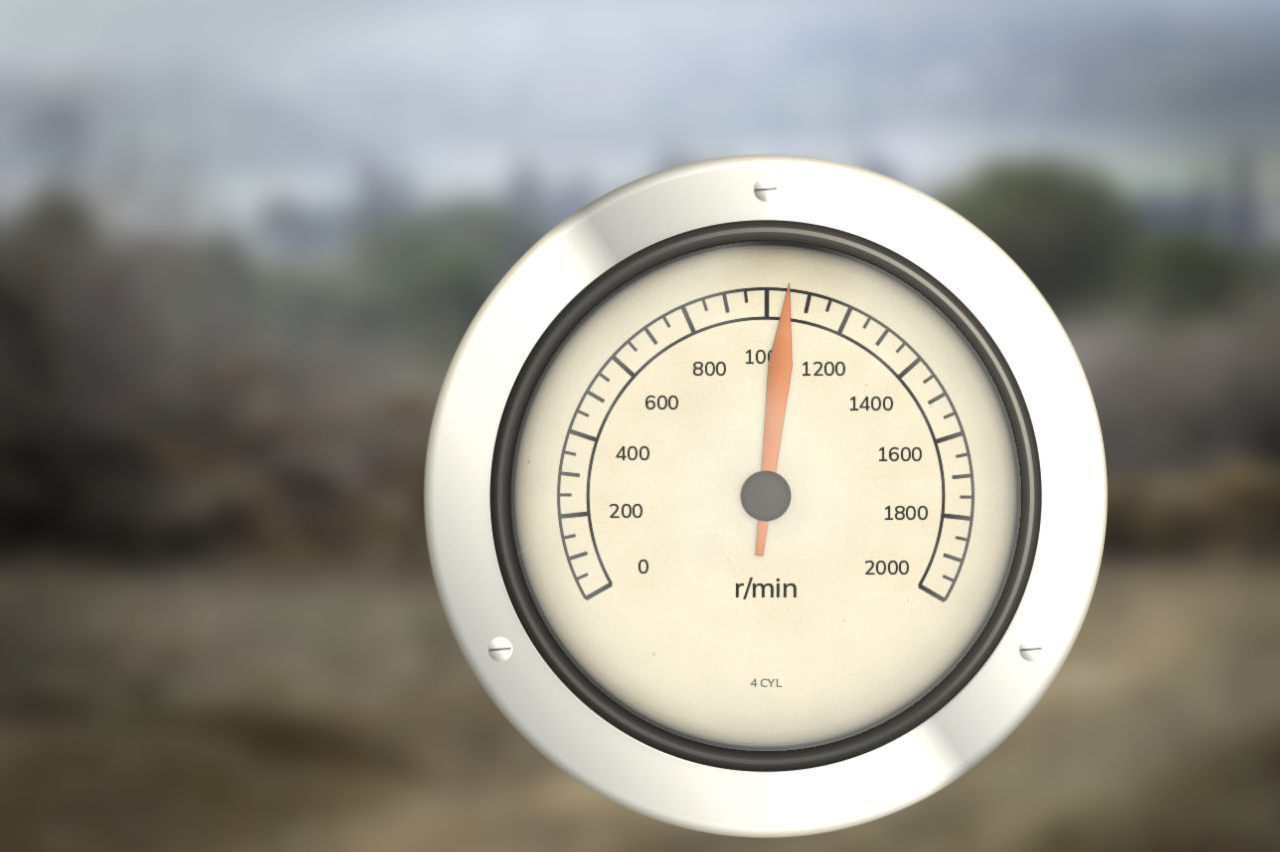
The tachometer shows 1050,rpm
